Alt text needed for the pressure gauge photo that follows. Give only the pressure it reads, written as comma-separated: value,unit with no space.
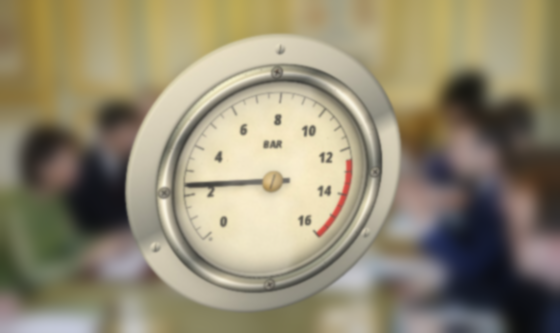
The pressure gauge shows 2.5,bar
